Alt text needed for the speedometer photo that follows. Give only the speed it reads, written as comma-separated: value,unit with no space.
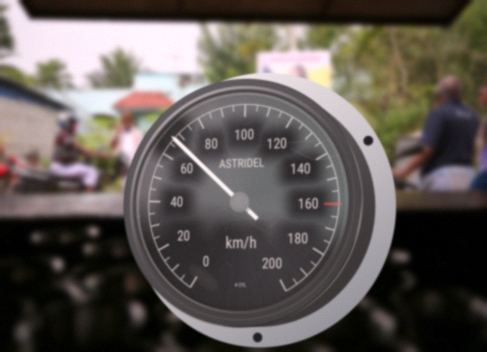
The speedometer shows 67.5,km/h
